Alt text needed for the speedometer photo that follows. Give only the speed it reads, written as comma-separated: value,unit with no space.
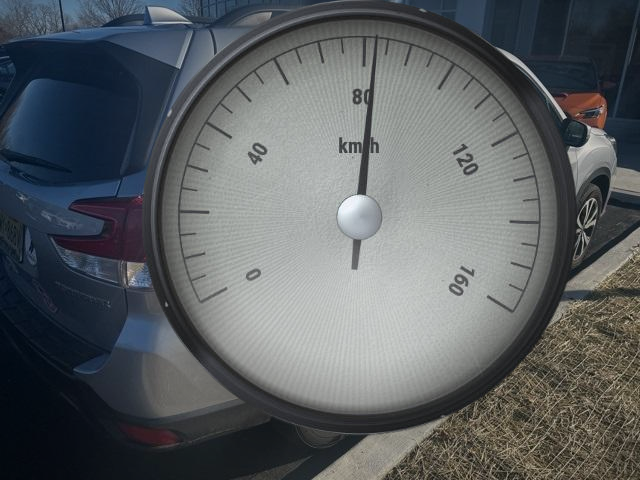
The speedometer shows 82.5,km/h
